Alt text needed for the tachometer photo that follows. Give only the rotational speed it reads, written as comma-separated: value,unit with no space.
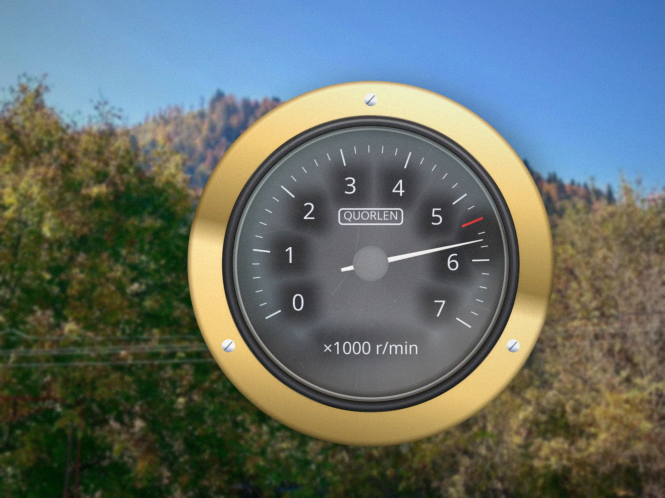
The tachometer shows 5700,rpm
